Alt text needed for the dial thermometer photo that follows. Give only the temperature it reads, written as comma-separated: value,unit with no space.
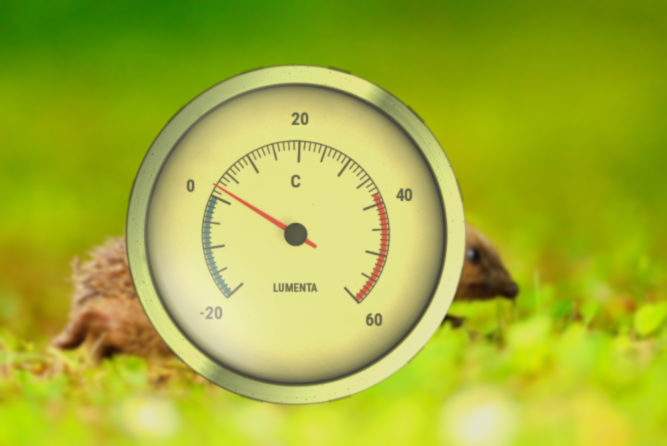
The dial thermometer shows 2,°C
